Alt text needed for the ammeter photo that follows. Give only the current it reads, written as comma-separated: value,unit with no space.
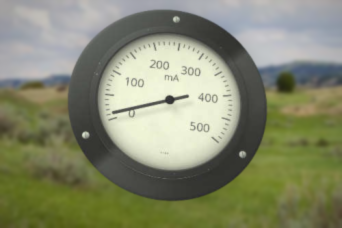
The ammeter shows 10,mA
